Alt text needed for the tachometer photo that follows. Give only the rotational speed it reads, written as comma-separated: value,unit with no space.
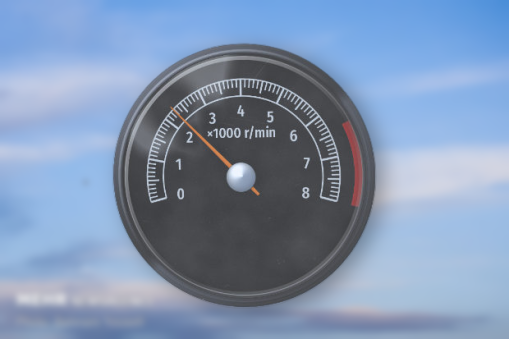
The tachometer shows 2300,rpm
